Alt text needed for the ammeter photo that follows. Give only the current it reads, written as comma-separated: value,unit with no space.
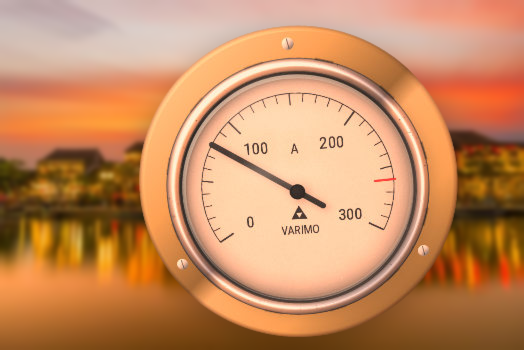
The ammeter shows 80,A
